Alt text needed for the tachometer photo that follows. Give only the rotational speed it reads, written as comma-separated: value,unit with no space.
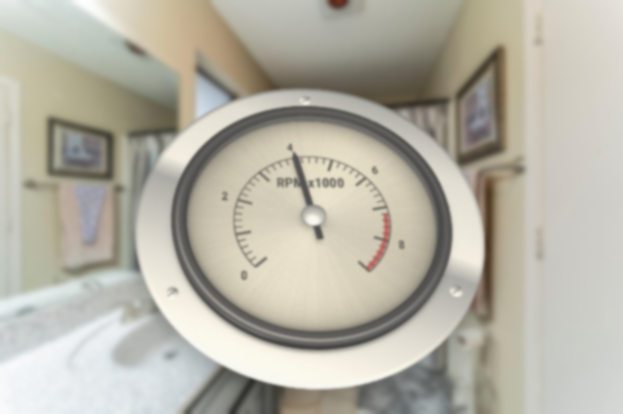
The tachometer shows 4000,rpm
